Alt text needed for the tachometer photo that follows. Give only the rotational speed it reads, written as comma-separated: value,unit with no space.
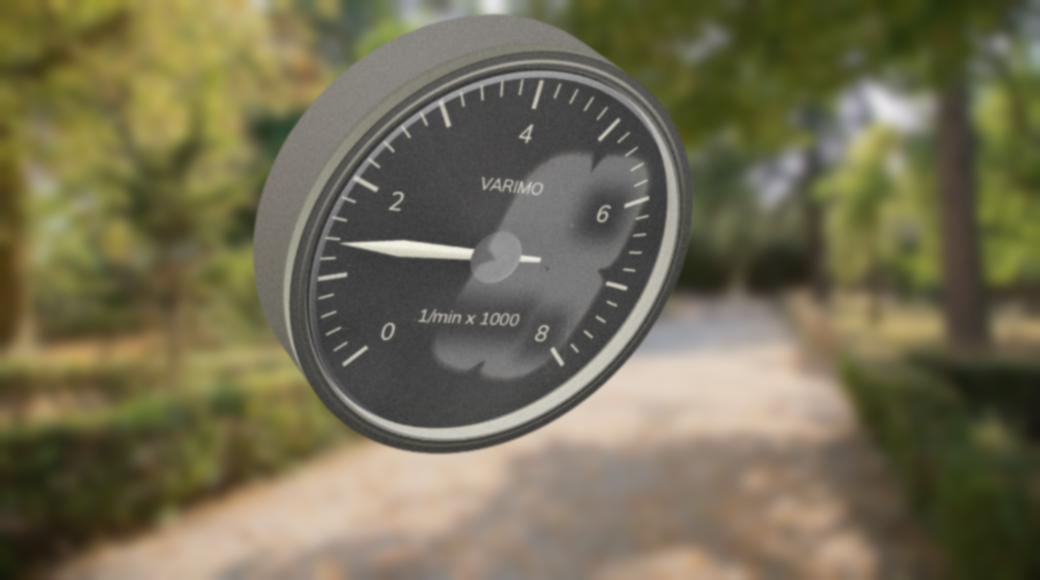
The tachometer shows 1400,rpm
